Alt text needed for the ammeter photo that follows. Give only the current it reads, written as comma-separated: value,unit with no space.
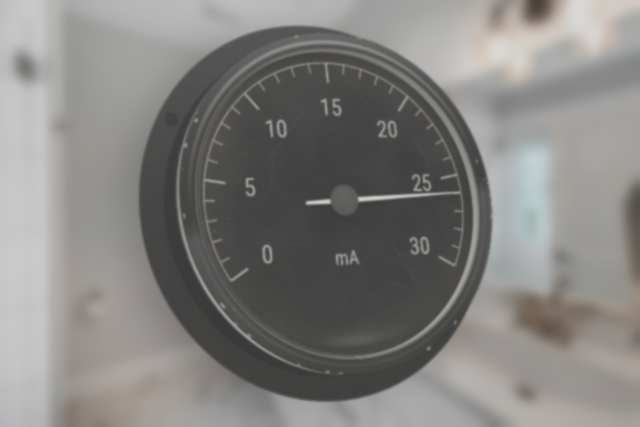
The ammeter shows 26,mA
